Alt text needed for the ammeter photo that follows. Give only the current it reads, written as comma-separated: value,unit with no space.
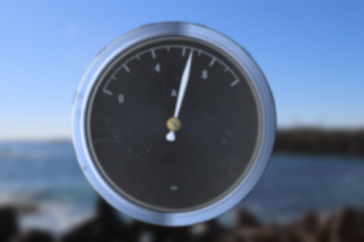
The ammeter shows 6.5,A
